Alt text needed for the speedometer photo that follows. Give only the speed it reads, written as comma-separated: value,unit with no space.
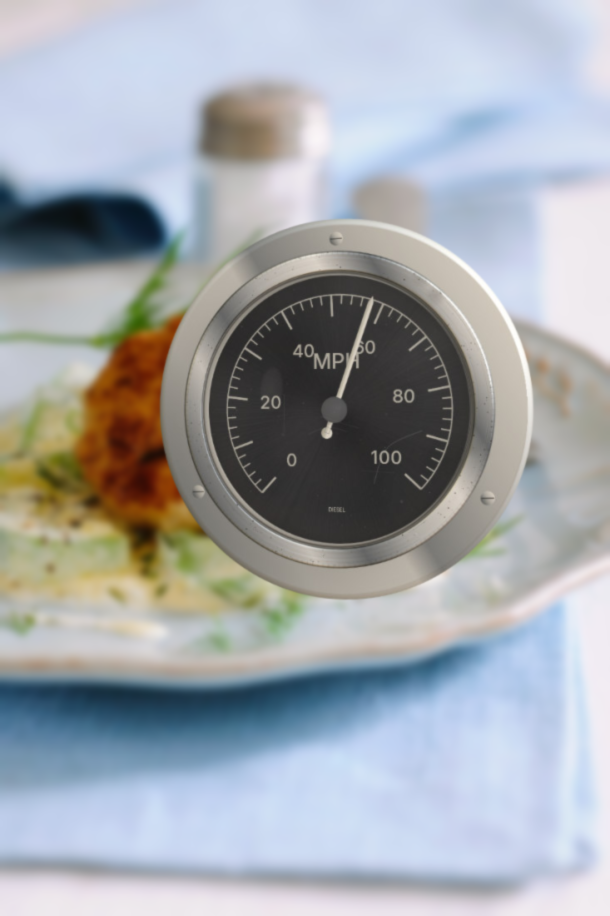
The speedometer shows 58,mph
